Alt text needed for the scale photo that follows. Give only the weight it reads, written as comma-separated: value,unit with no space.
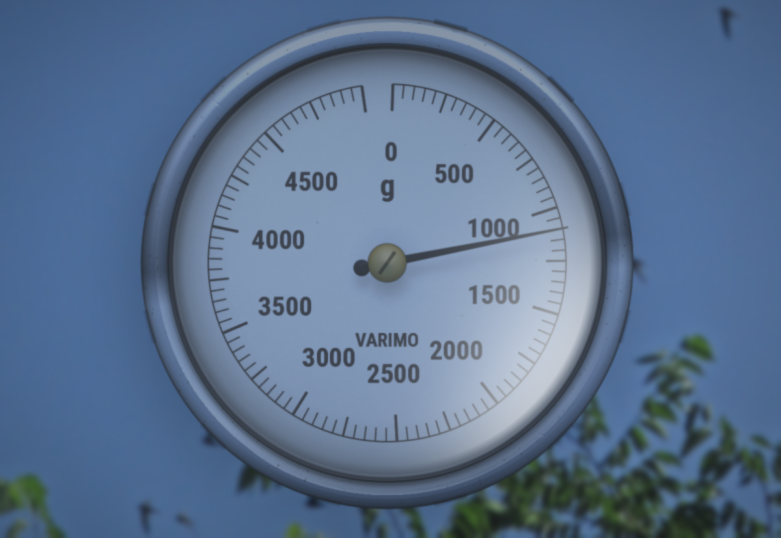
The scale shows 1100,g
